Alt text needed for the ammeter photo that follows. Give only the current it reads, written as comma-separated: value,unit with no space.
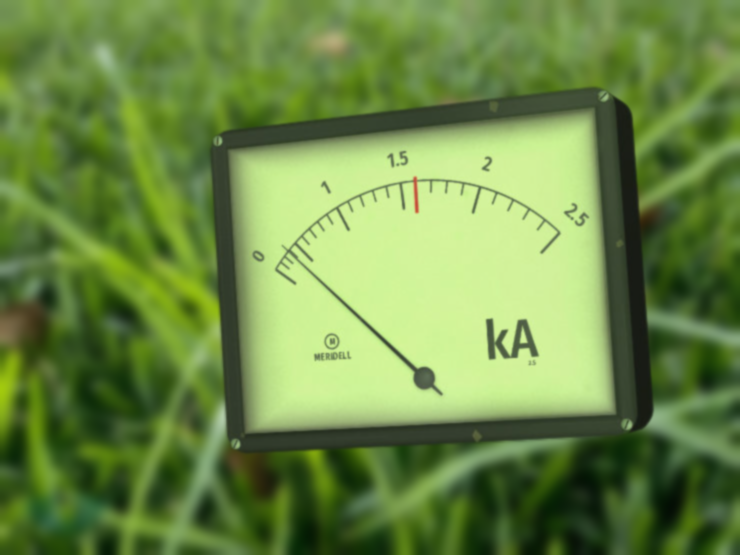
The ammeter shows 0.4,kA
